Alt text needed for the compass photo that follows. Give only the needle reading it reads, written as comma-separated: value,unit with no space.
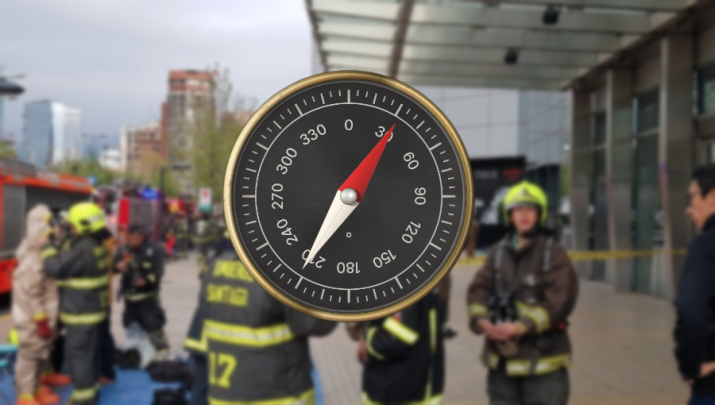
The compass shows 32.5,°
